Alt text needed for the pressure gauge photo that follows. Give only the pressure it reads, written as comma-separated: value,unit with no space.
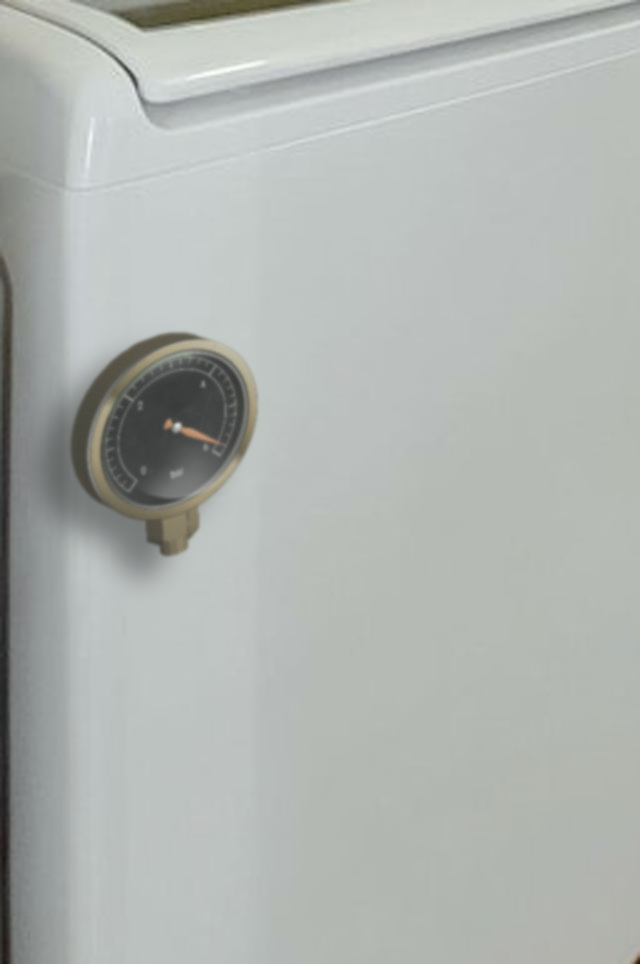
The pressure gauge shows 5.8,bar
